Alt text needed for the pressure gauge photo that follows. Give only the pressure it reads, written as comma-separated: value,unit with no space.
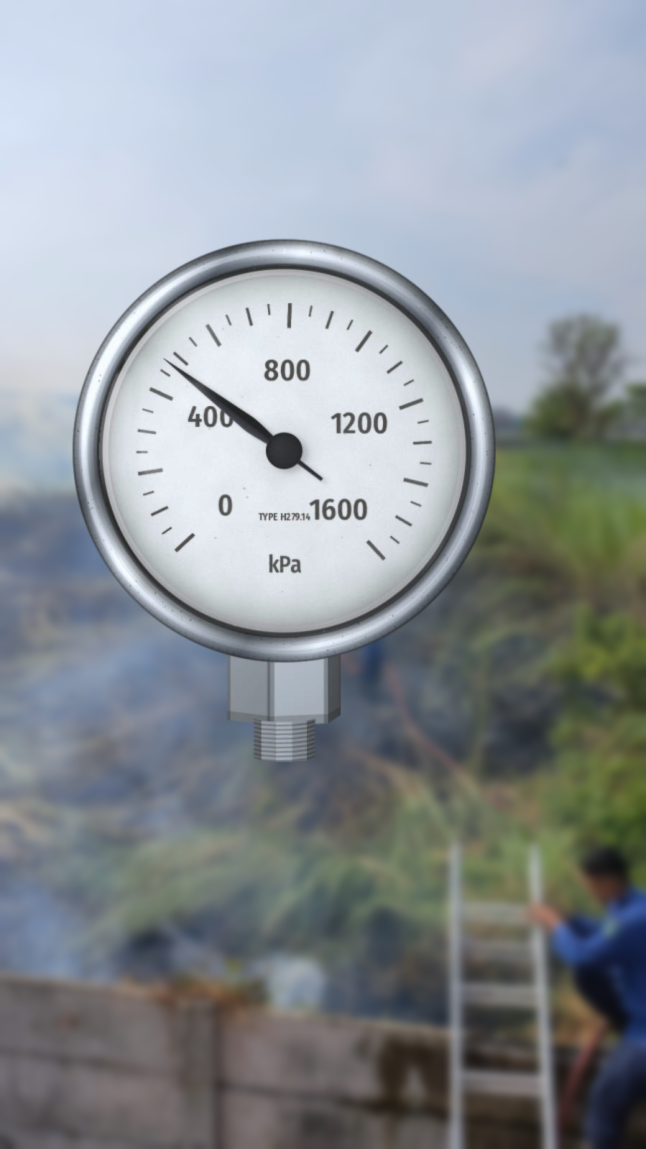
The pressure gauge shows 475,kPa
